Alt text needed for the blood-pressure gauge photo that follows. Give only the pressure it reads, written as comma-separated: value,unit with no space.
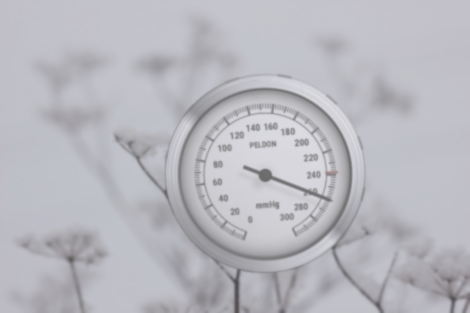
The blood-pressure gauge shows 260,mmHg
